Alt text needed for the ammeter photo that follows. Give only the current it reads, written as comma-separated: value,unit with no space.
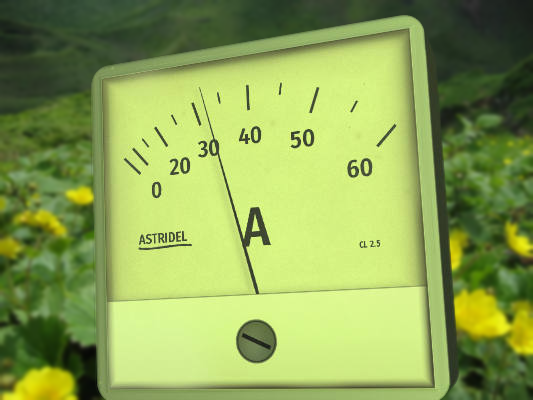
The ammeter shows 32.5,A
